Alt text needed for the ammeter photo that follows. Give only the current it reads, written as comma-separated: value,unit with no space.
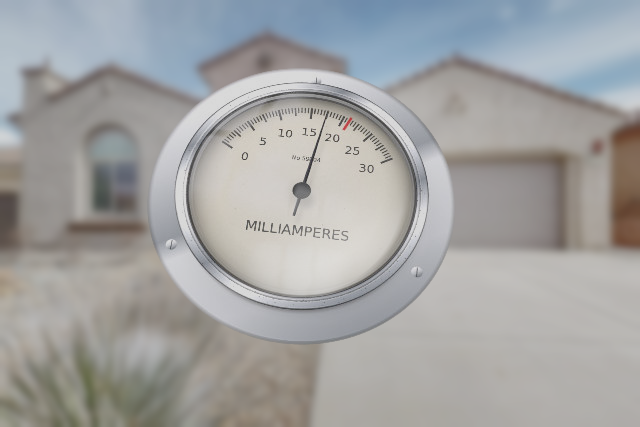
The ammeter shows 17.5,mA
